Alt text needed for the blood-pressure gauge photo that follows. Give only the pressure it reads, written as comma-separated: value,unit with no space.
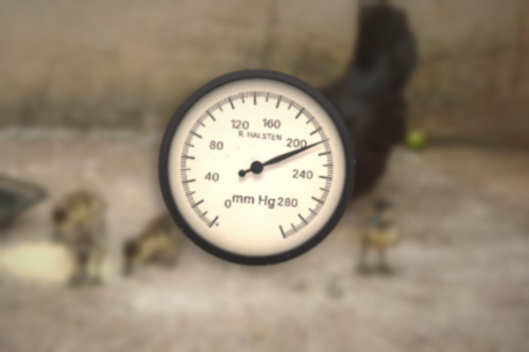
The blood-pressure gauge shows 210,mmHg
